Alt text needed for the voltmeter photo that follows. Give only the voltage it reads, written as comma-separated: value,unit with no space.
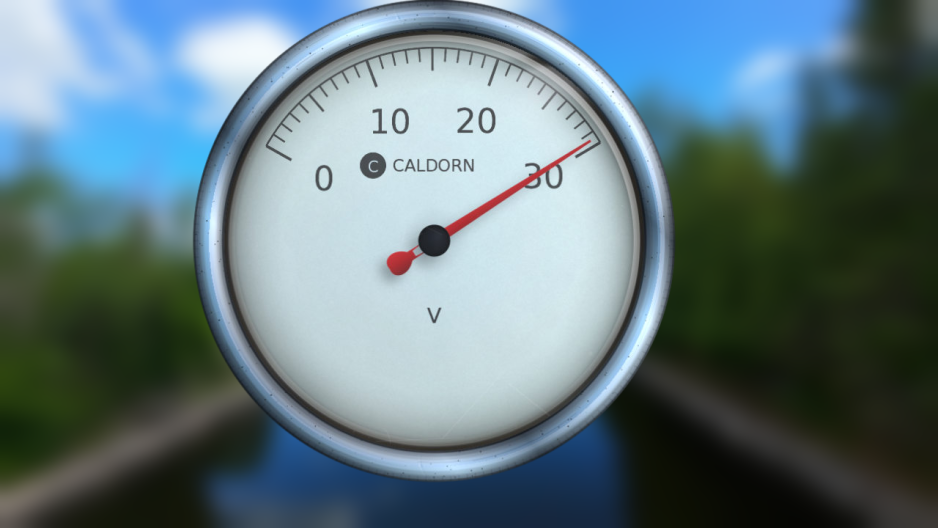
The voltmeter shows 29.5,V
